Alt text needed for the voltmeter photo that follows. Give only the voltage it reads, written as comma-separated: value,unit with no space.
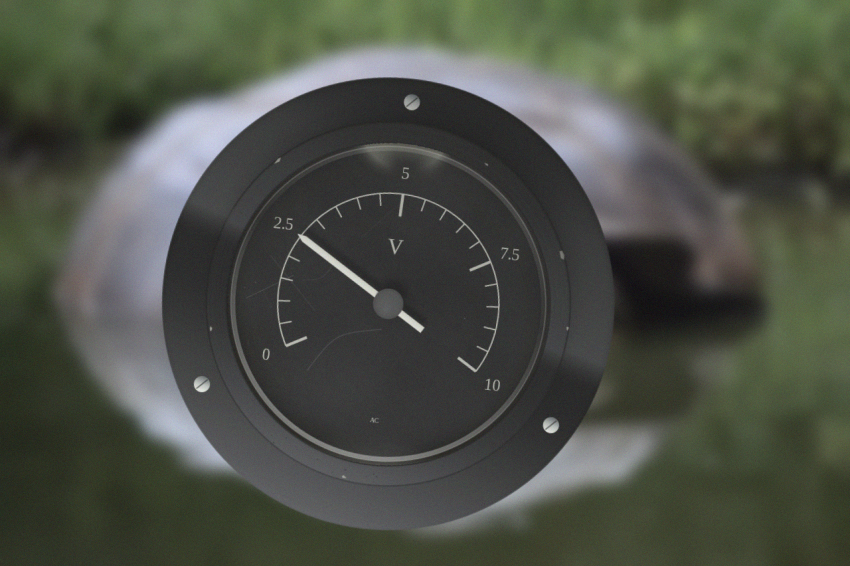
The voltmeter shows 2.5,V
